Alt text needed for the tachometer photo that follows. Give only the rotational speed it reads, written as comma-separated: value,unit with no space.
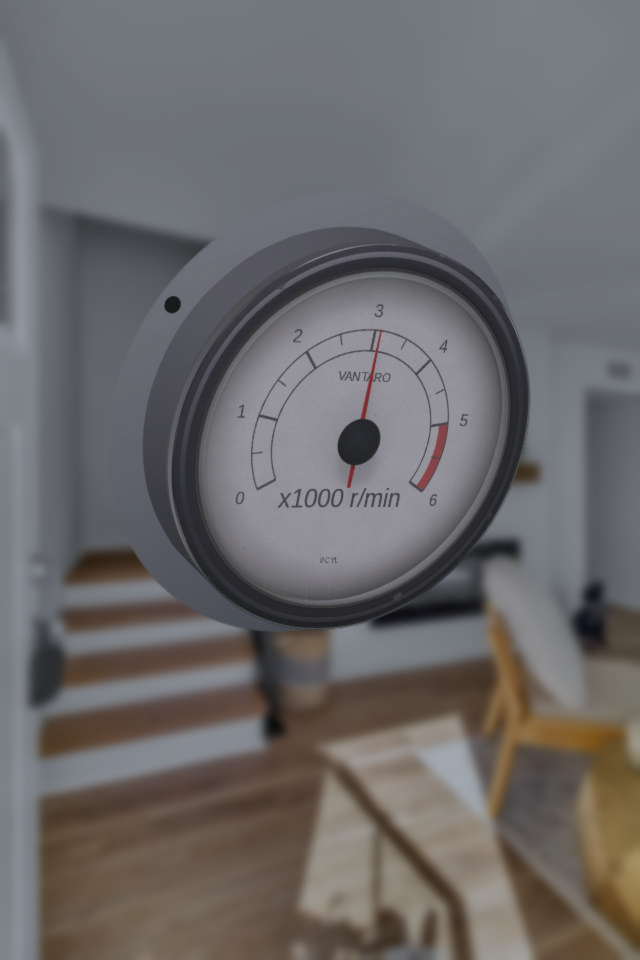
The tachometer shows 3000,rpm
